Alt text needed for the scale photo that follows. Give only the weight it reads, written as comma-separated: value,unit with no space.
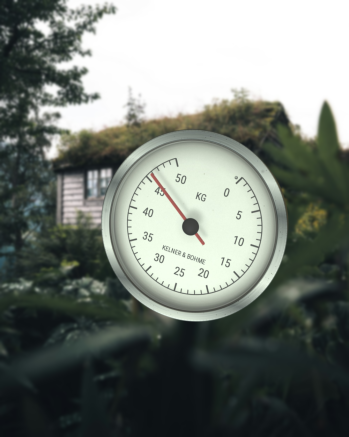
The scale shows 46,kg
